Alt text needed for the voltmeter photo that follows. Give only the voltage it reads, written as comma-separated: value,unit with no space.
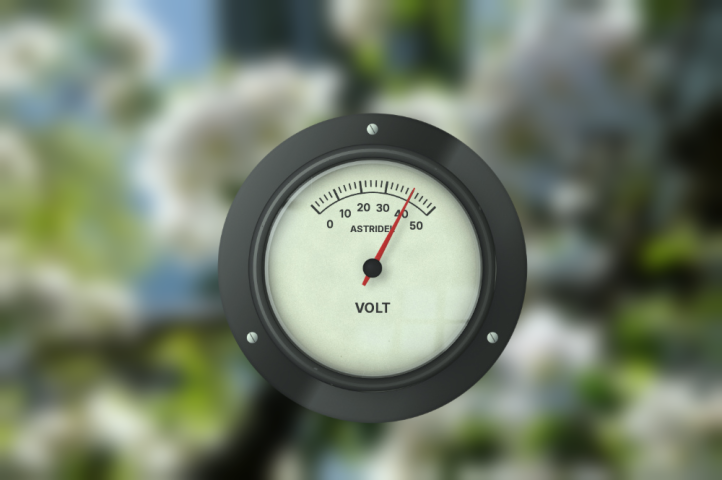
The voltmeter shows 40,V
